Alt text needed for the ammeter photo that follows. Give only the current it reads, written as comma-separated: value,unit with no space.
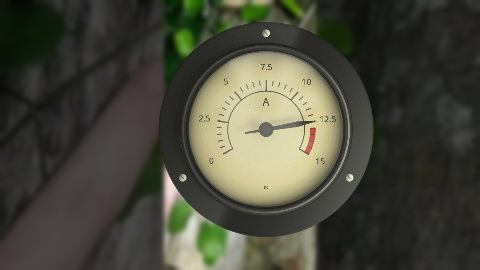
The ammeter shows 12.5,A
